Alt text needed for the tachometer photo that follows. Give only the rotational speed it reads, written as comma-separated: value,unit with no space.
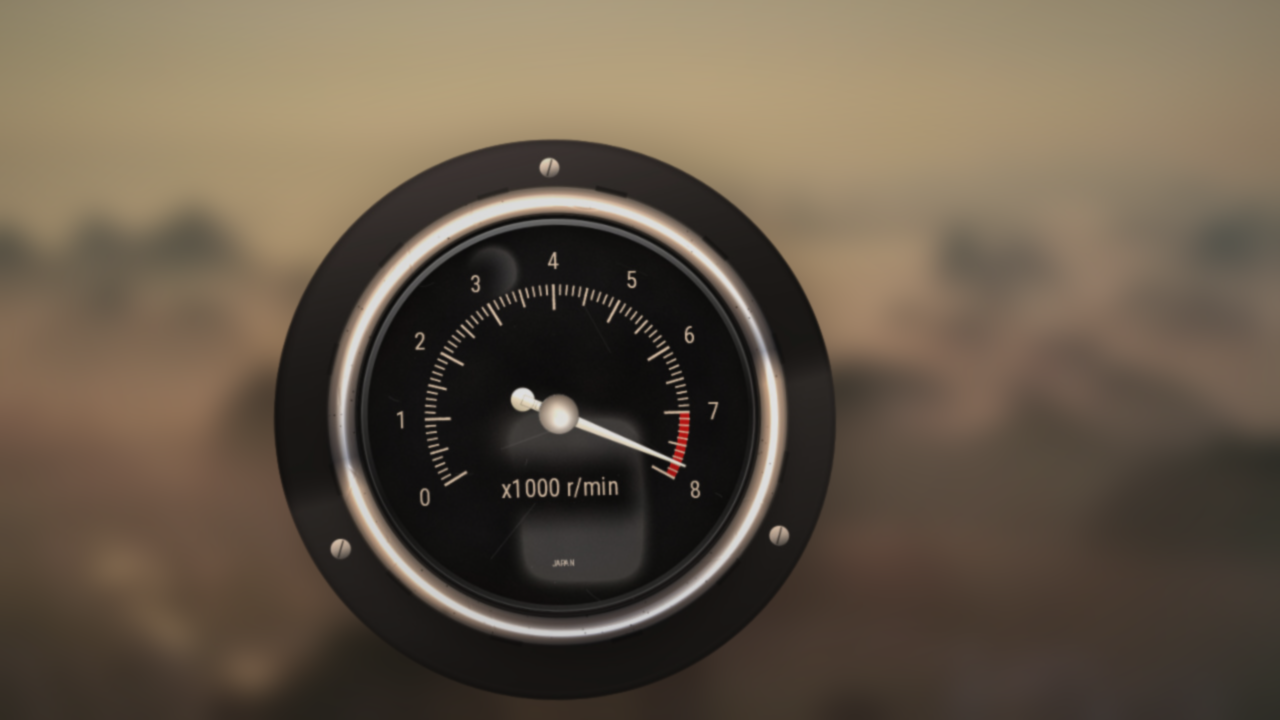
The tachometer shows 7800,rpm
